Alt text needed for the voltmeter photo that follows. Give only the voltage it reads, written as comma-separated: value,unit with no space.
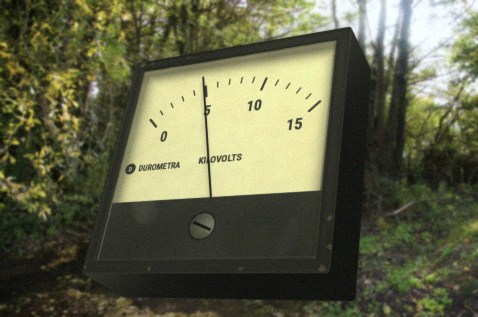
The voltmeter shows 5,kV
